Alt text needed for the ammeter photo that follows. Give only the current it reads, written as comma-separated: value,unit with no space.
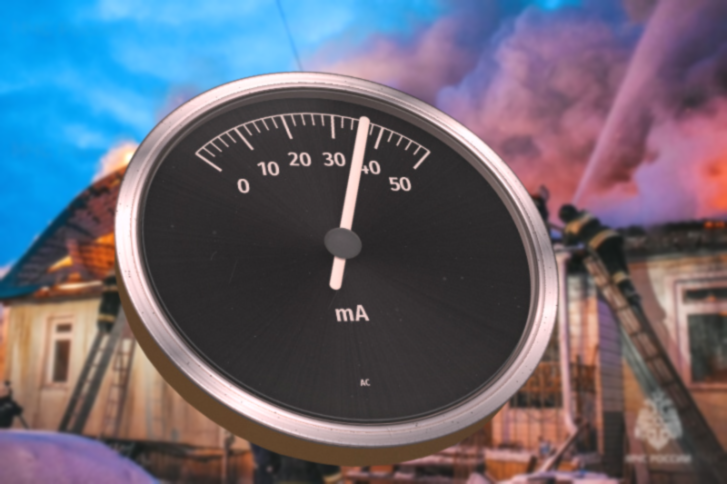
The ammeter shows 36,mA
